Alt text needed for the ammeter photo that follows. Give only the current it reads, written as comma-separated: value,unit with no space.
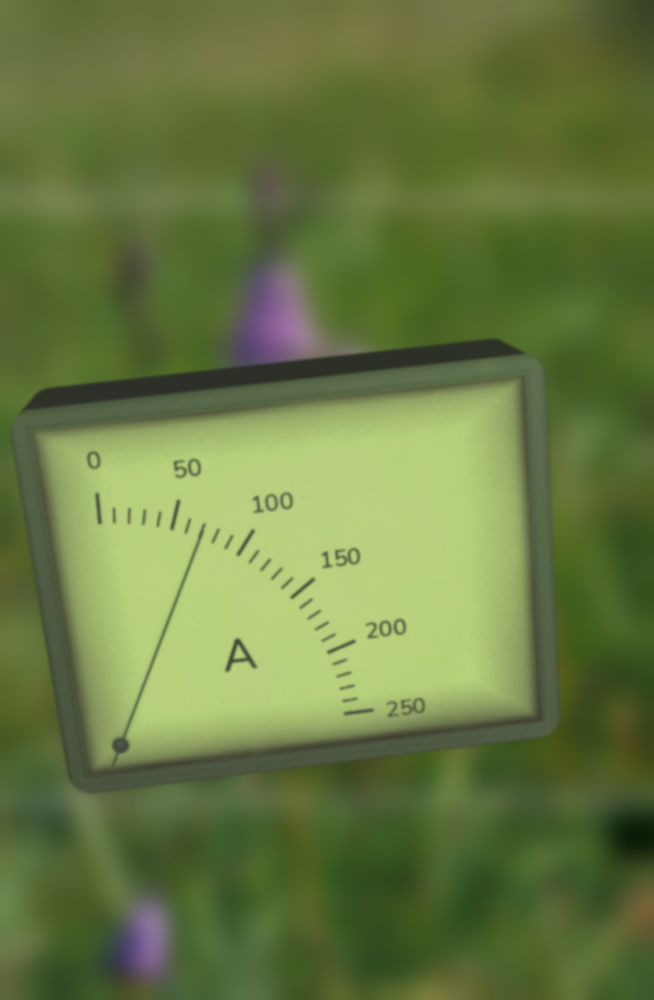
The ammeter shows 70,A
